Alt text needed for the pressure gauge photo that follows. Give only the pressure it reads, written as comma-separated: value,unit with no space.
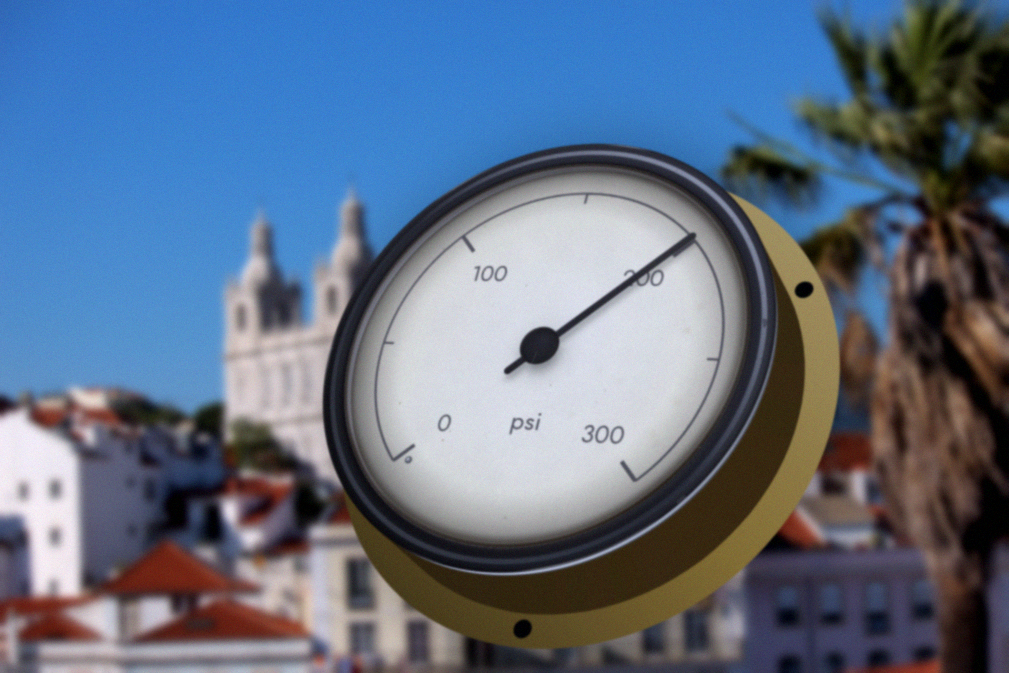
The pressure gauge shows 200,psi
